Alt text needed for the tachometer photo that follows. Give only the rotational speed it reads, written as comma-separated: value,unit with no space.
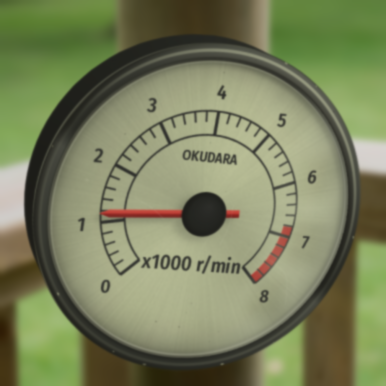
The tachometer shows 1200,rpm
